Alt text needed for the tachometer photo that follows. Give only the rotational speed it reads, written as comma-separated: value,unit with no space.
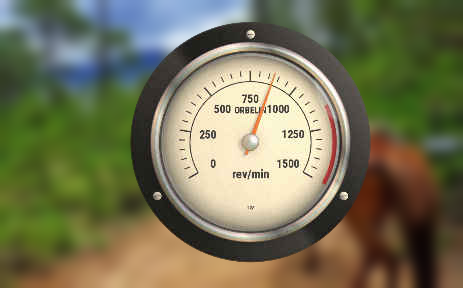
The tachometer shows 875,rpm
